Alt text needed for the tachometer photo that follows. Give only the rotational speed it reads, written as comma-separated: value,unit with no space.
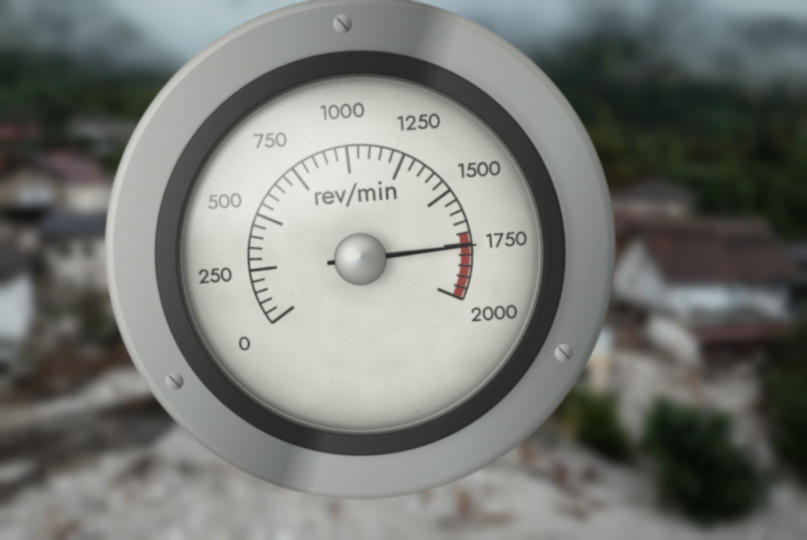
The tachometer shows 1750,rpm
